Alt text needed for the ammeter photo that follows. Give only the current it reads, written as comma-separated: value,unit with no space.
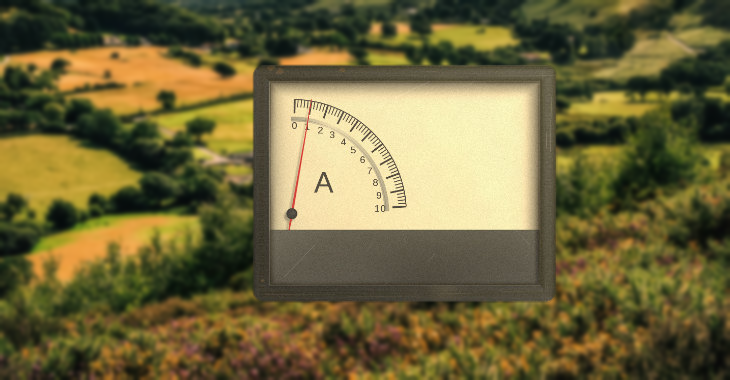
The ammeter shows 1,A
